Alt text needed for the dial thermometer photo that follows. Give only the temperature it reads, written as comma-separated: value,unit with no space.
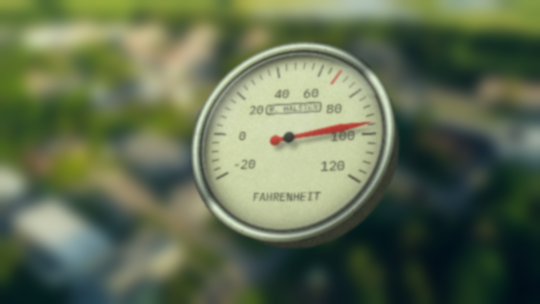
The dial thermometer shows 96,°F
